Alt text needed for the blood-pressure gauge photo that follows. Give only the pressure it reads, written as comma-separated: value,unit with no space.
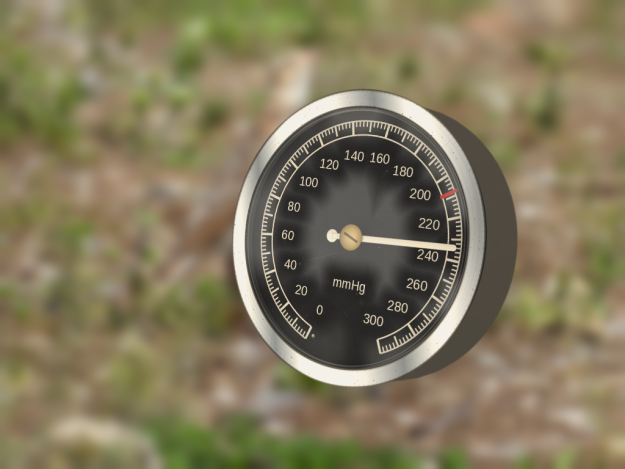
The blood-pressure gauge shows 234,mmHg
